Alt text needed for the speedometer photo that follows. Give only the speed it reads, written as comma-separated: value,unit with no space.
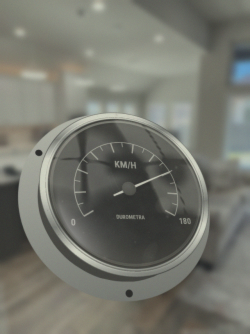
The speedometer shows 140,km/h
